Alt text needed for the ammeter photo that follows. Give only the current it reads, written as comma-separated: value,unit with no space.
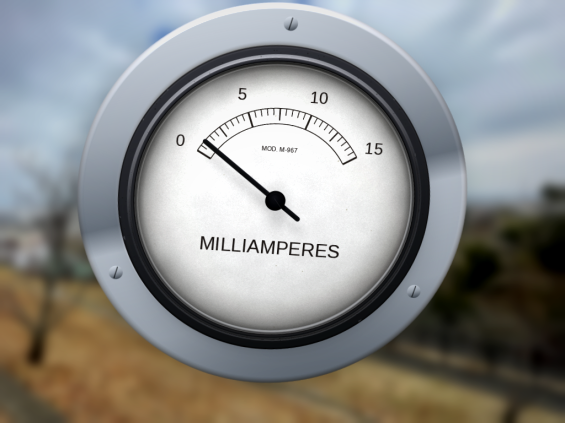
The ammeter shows 1,mA
